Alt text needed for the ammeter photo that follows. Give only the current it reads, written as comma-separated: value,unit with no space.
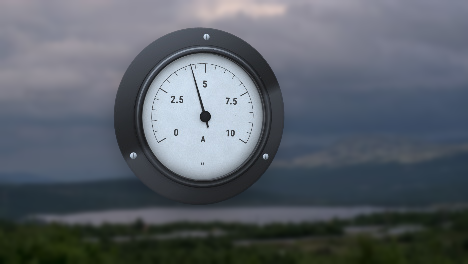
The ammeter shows 4.25,A
